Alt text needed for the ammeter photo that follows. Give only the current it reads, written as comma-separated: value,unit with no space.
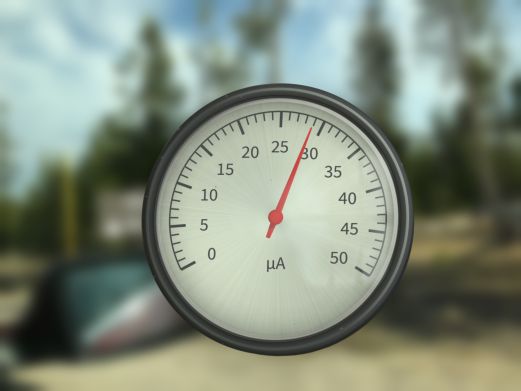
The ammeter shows 29,µA
